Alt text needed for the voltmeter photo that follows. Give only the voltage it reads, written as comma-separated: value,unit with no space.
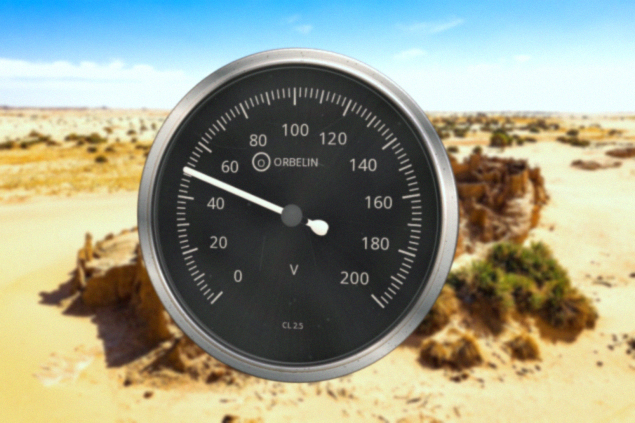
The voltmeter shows 50,V
